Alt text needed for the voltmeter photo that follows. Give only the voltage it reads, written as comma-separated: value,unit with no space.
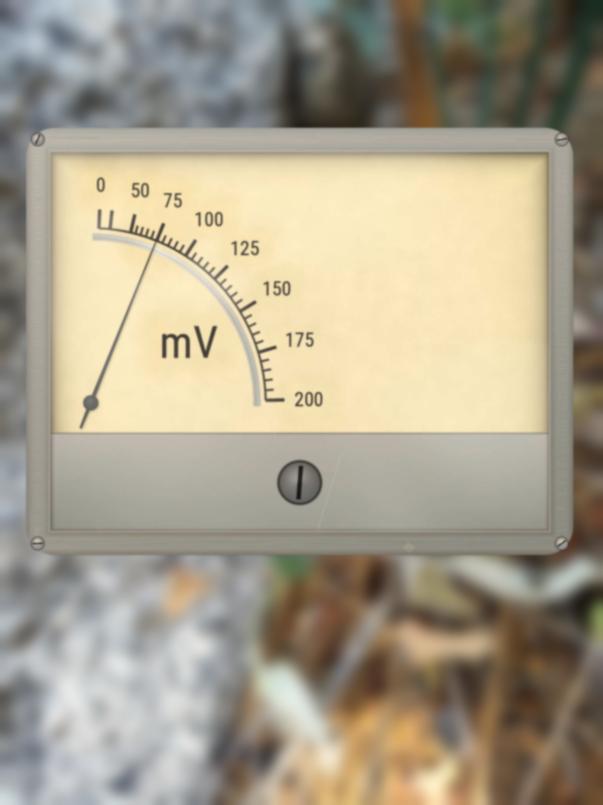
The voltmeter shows 75,mV
